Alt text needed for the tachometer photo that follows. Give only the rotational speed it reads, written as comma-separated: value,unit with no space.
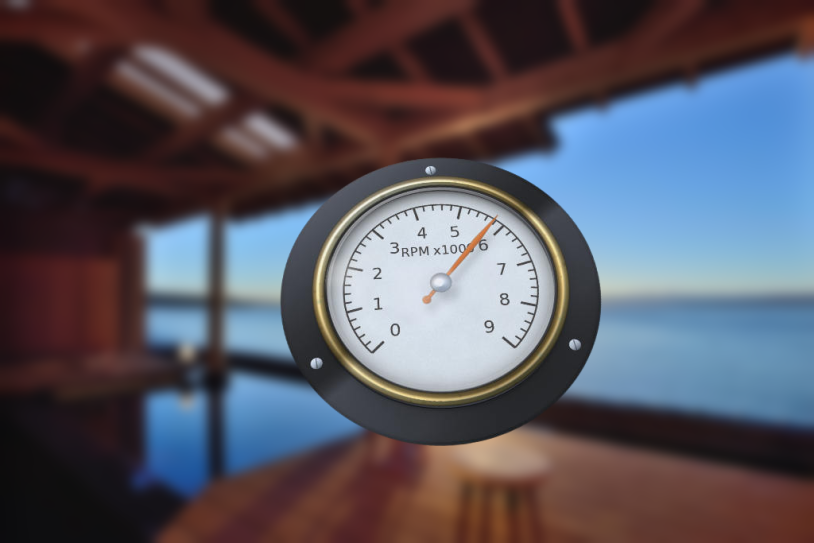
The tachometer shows 5800,rpm
